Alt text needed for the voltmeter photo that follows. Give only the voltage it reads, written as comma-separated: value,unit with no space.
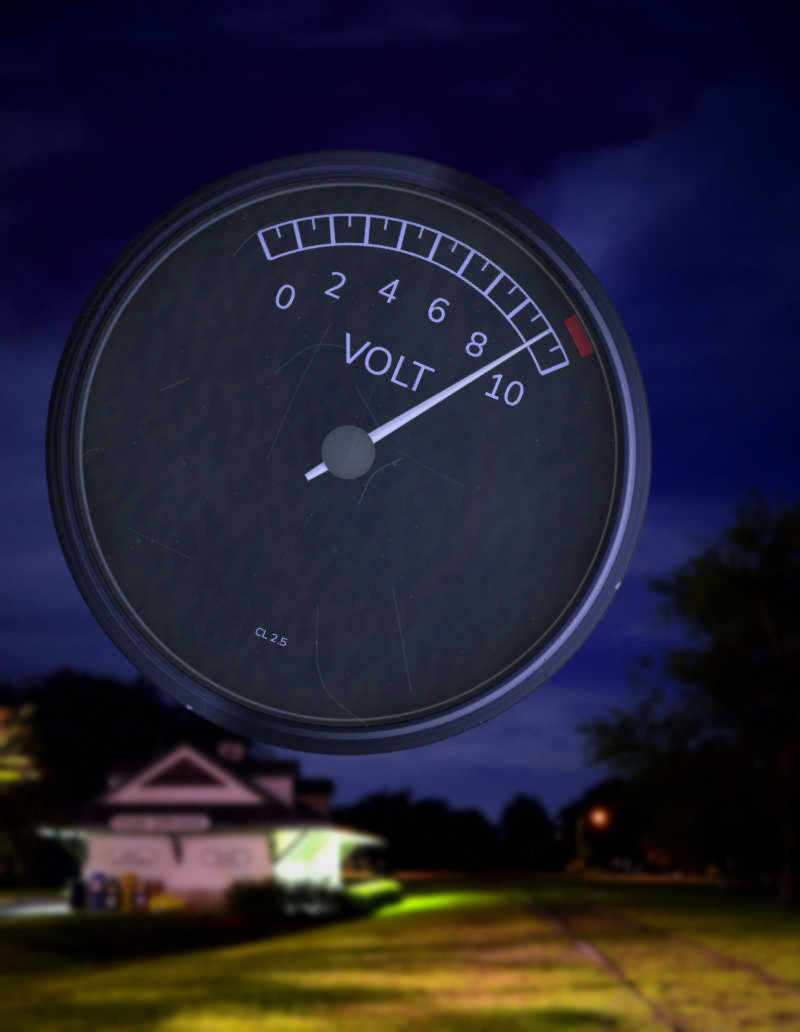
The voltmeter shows 9,V
